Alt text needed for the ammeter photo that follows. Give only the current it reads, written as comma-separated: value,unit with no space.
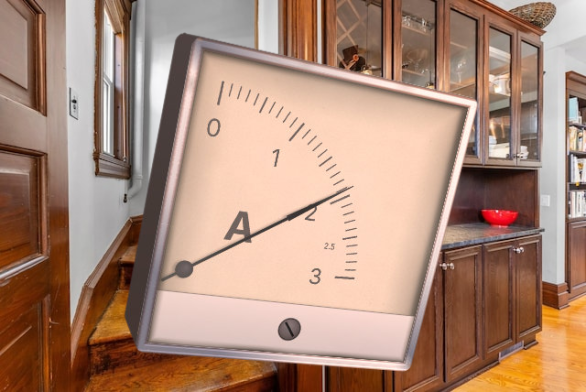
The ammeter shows 1.9,A
